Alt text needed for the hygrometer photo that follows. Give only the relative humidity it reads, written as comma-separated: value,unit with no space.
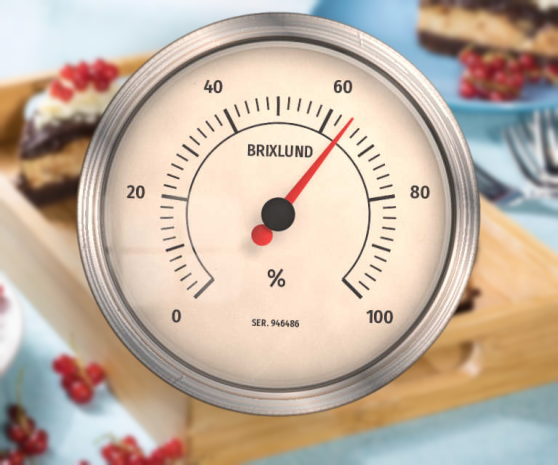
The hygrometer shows 64,%
